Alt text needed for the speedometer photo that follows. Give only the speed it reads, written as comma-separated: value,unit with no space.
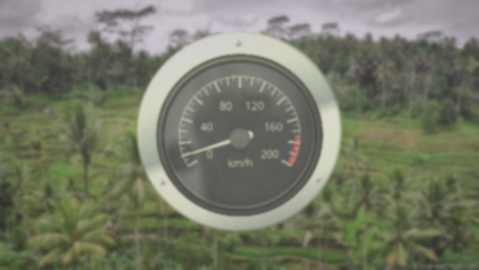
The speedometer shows 10,km/h
